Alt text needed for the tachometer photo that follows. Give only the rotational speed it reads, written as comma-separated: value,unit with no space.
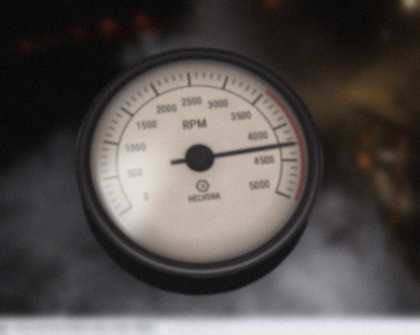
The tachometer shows 4300,rpm
